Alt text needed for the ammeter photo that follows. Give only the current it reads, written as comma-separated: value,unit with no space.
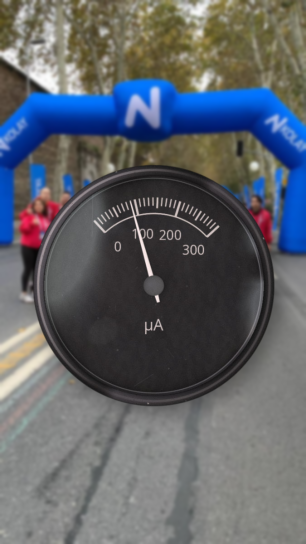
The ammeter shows 90,µA
